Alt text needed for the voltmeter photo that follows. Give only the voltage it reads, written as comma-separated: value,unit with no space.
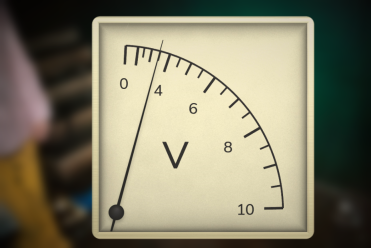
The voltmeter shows 3.5,V
